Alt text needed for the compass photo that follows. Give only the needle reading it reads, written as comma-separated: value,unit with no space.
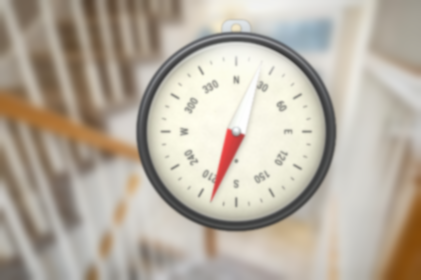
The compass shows 200,°
